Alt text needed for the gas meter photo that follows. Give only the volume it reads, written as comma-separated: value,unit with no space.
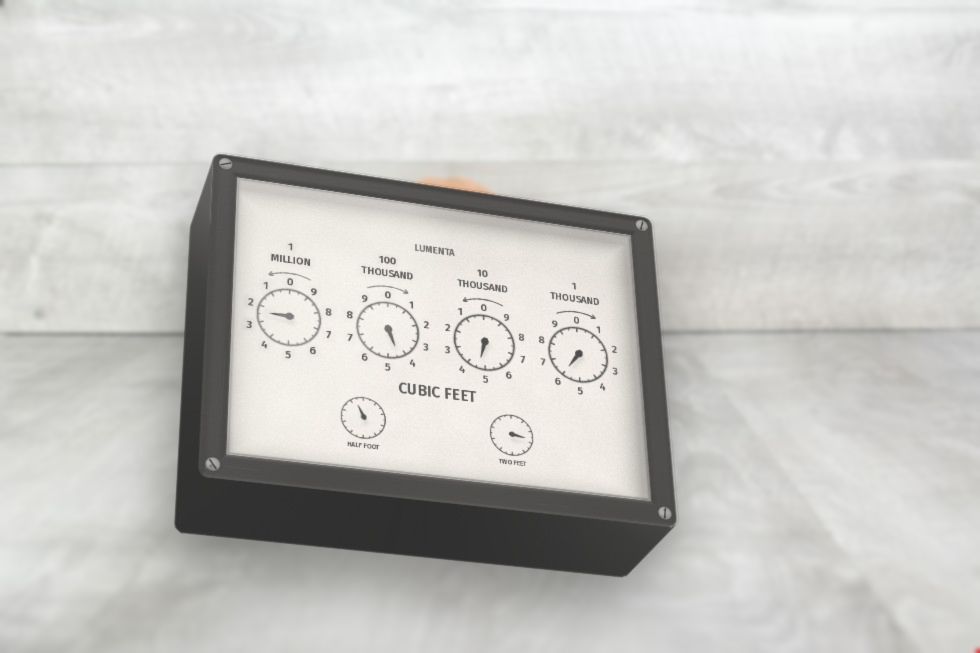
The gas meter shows 244600,ft³
